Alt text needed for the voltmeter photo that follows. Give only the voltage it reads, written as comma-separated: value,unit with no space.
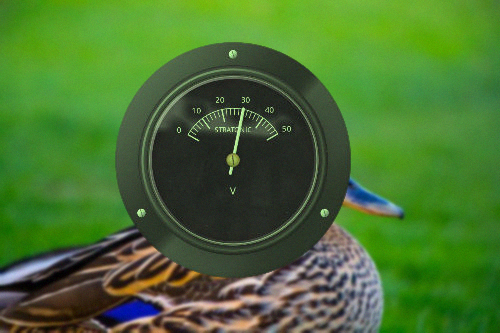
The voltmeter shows 30,V
